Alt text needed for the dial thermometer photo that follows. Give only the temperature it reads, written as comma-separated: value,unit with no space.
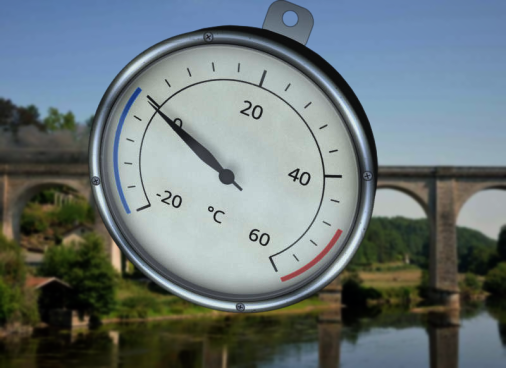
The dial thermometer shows 0,°C
